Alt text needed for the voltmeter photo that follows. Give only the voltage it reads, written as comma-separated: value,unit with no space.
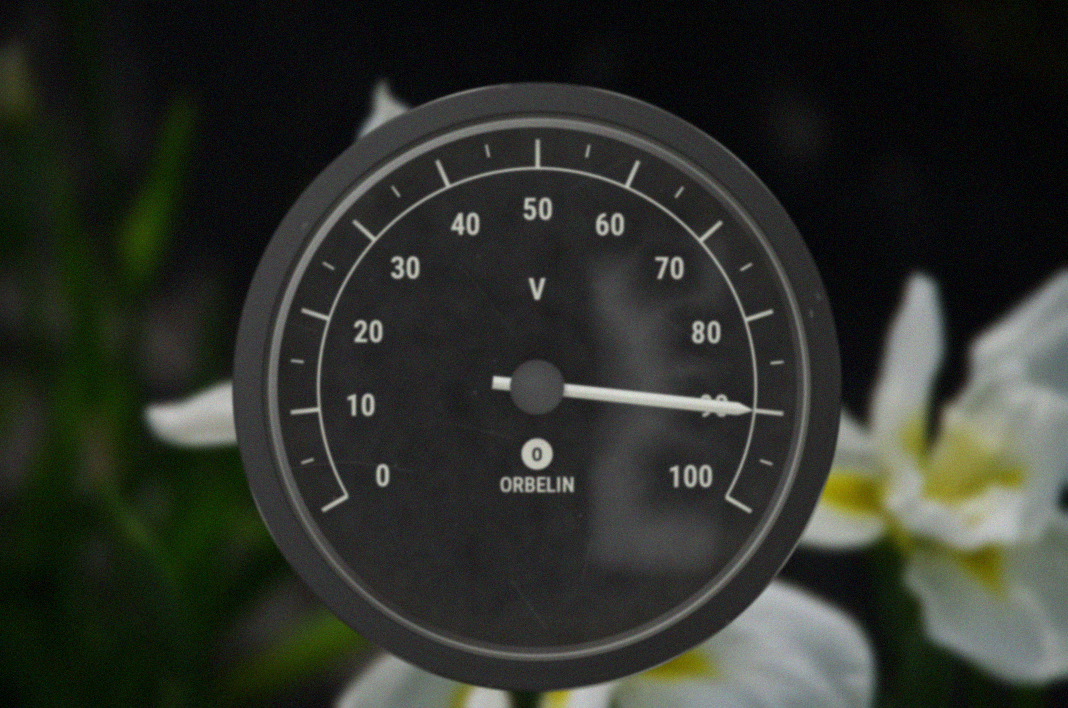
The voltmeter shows 90,V
